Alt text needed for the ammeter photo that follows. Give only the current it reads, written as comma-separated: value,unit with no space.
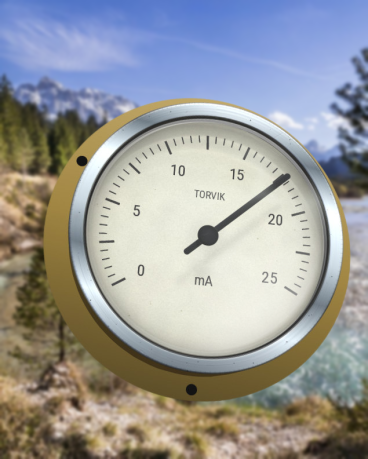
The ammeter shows 17.75,mA
